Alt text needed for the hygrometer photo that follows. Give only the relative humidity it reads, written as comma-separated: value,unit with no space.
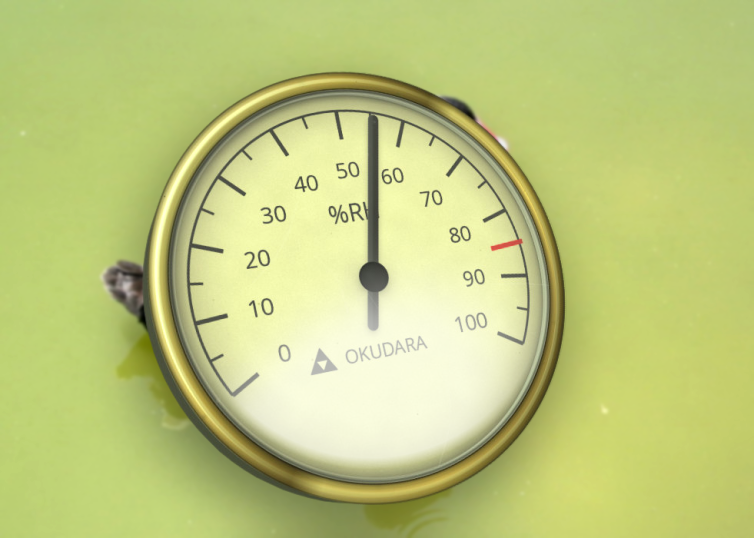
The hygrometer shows 55,%
